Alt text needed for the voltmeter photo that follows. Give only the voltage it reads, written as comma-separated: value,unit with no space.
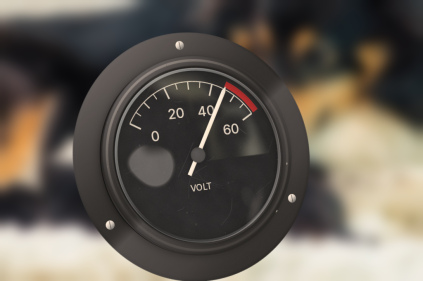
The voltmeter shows 45,V
